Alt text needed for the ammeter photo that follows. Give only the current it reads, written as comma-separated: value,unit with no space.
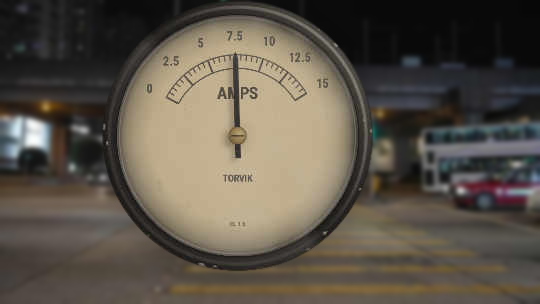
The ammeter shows 7.5,A
